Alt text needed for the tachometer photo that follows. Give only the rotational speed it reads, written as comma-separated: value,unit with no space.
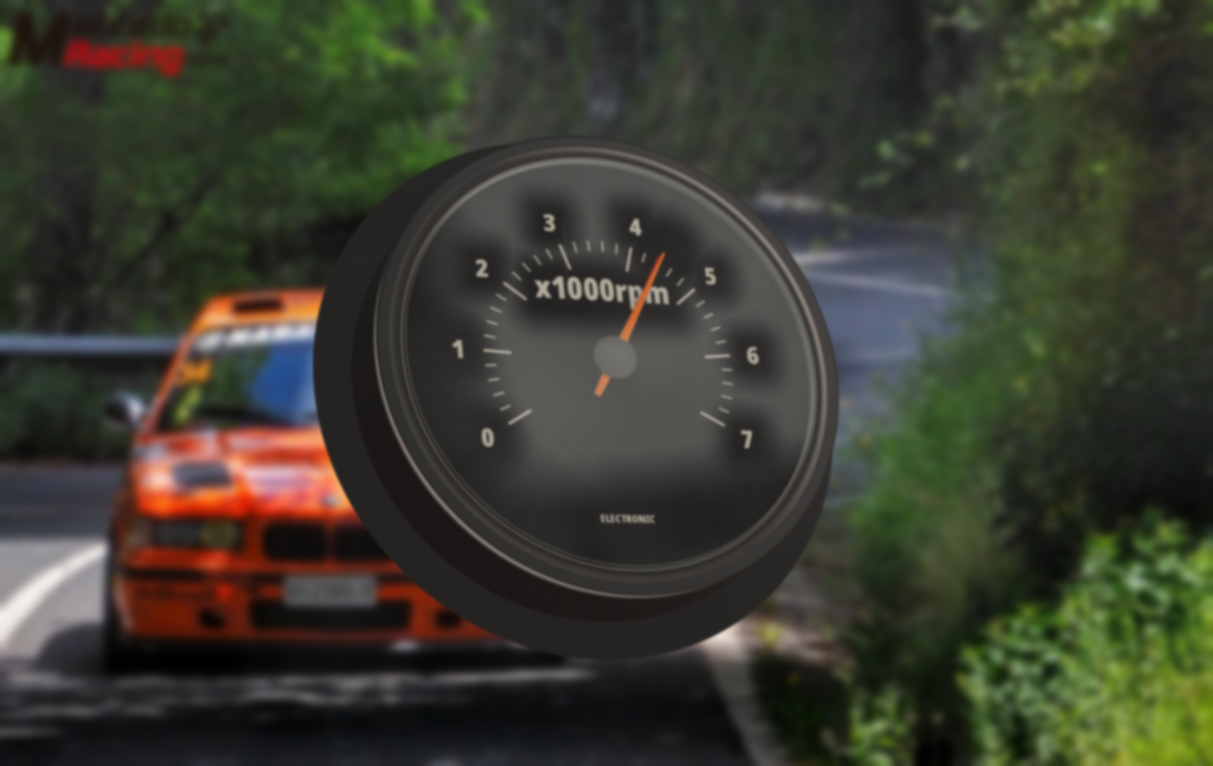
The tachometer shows 4400,rpm
